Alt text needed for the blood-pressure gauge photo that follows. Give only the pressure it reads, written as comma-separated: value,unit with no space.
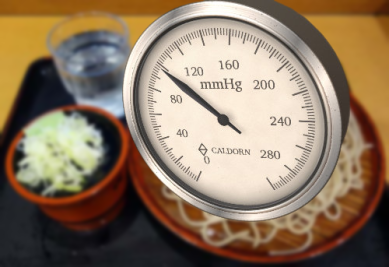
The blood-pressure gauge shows 100,mmHg
